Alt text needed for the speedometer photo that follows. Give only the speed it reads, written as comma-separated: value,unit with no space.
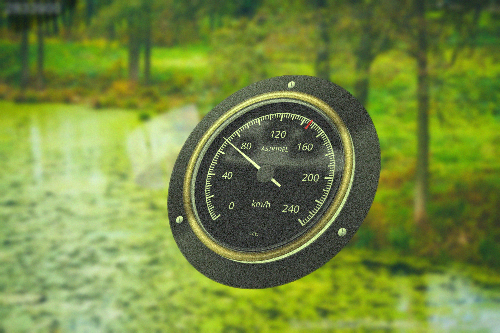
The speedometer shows 70,km/h
